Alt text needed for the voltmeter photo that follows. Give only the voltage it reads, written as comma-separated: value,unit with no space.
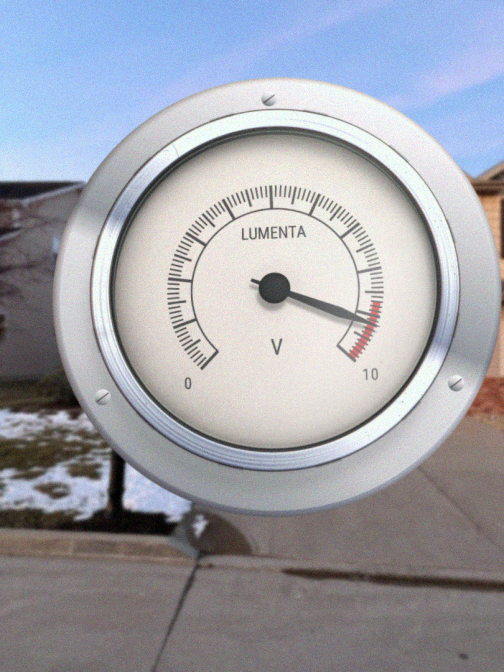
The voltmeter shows 9.2,V
